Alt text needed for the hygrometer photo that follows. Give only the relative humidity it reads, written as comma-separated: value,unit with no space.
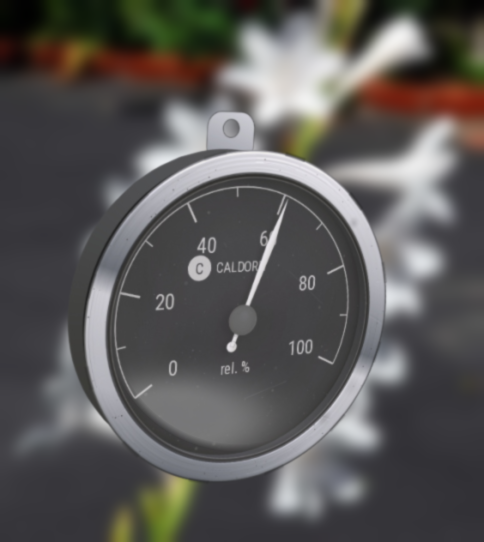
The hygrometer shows 60,%
